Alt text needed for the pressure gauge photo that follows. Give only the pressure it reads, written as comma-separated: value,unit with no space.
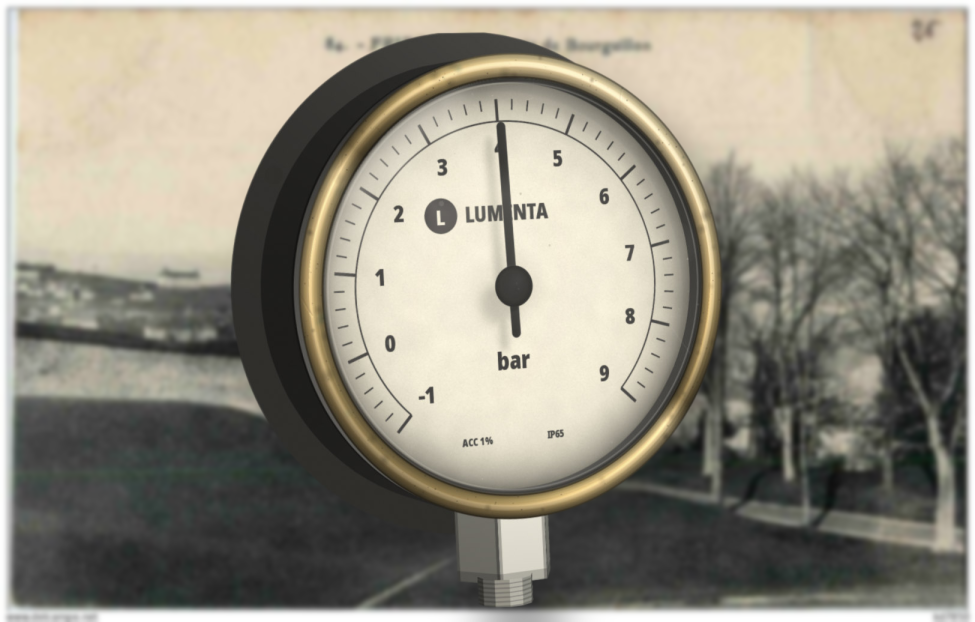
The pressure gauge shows 4,bar
